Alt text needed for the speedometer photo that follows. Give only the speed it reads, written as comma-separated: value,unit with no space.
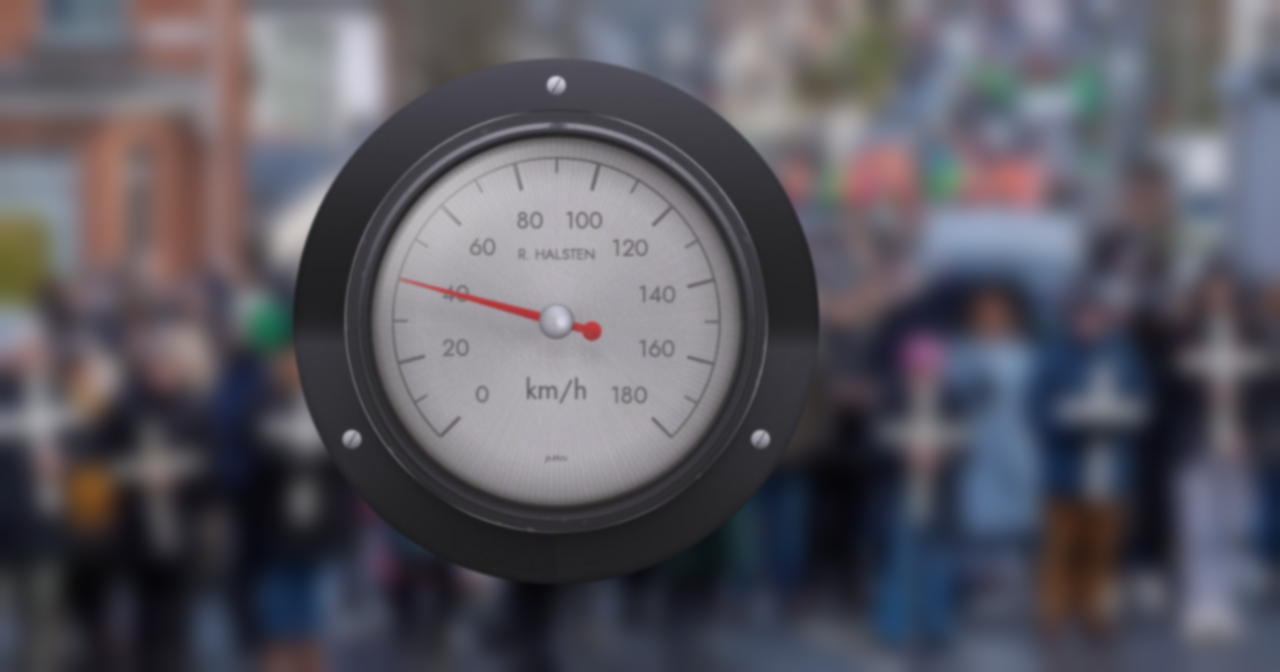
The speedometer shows 40,km/h
